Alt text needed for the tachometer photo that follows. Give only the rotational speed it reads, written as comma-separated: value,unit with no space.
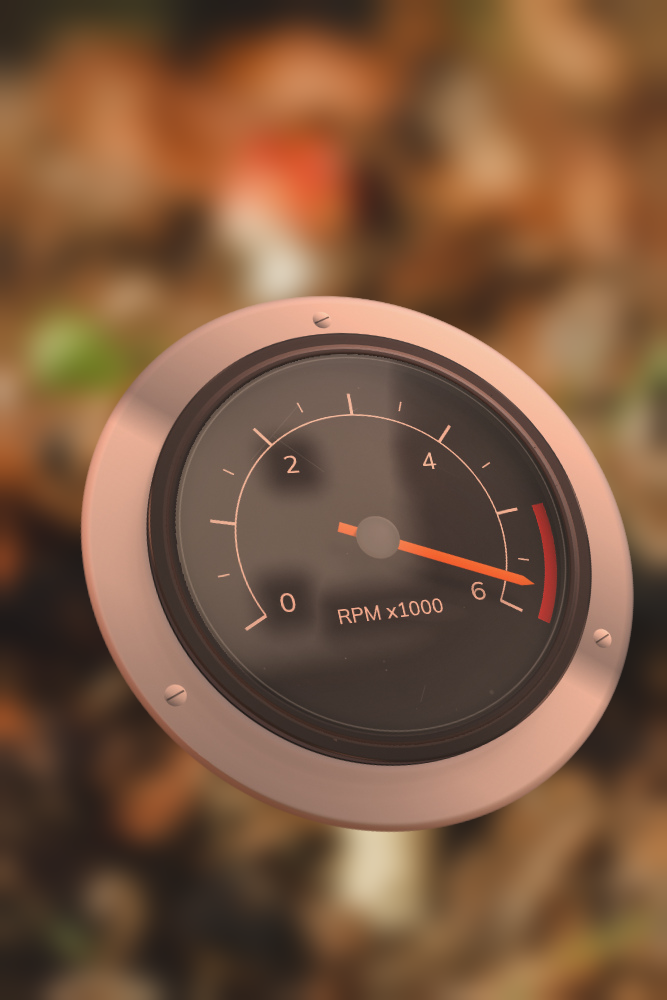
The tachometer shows 5750,rpm
